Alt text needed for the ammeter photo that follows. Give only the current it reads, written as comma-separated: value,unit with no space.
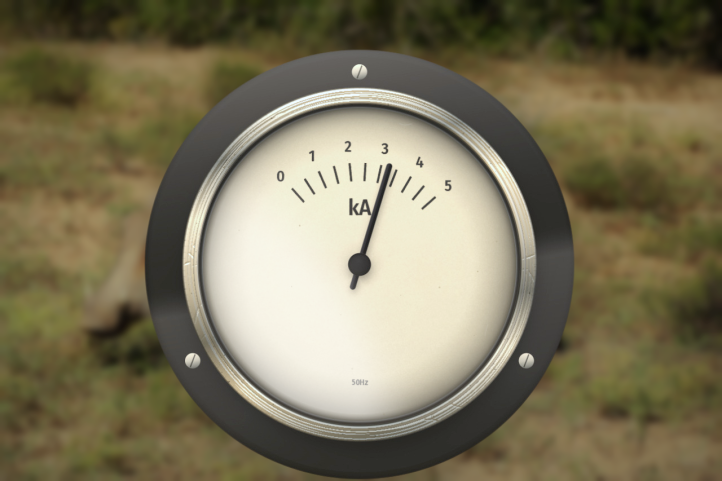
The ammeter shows 3.25,kA
